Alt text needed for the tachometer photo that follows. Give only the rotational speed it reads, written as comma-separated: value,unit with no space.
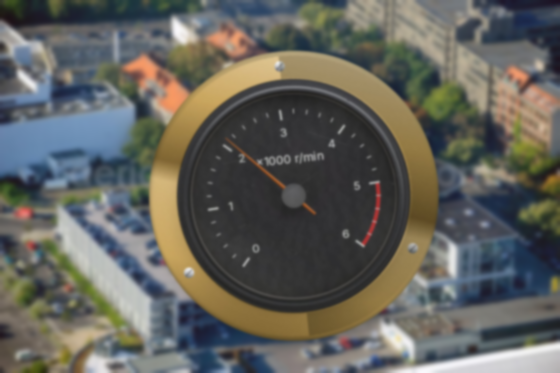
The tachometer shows 2100,rpm
